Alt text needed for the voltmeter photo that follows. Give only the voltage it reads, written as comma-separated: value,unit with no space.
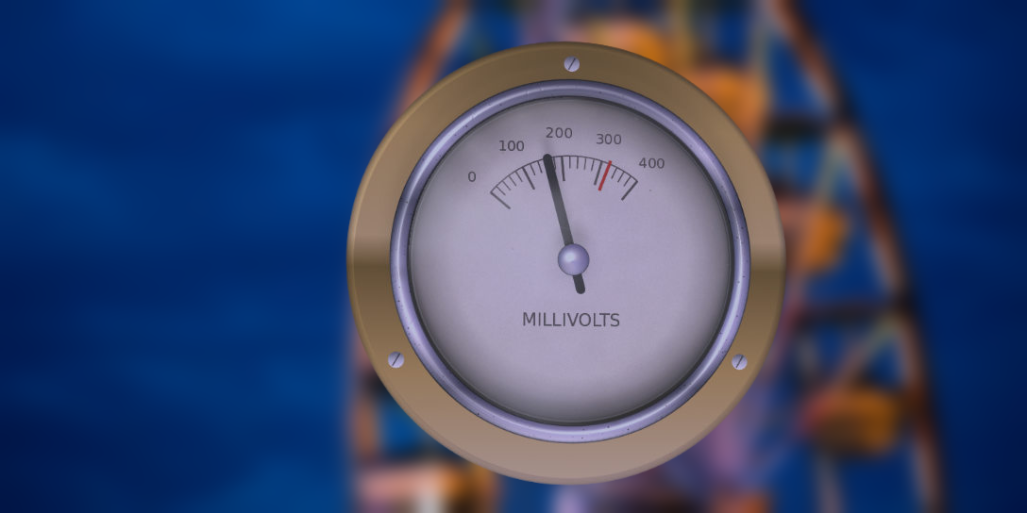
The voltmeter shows 160,mV
